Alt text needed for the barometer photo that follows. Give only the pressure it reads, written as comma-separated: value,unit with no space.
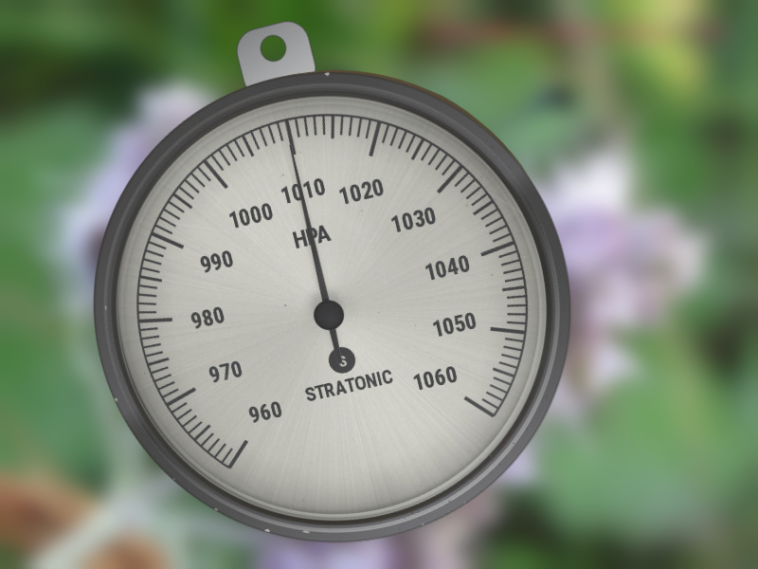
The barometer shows 1010,hPa
